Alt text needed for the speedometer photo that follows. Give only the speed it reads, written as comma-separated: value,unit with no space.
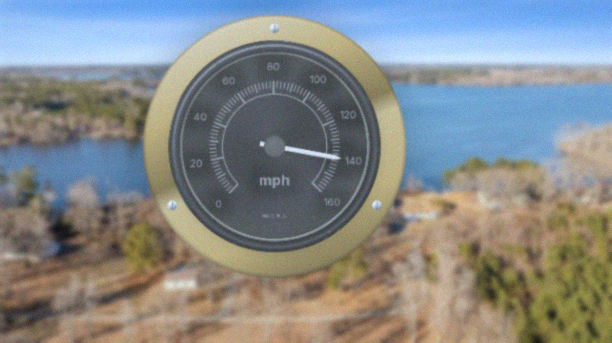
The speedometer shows 140,mph
